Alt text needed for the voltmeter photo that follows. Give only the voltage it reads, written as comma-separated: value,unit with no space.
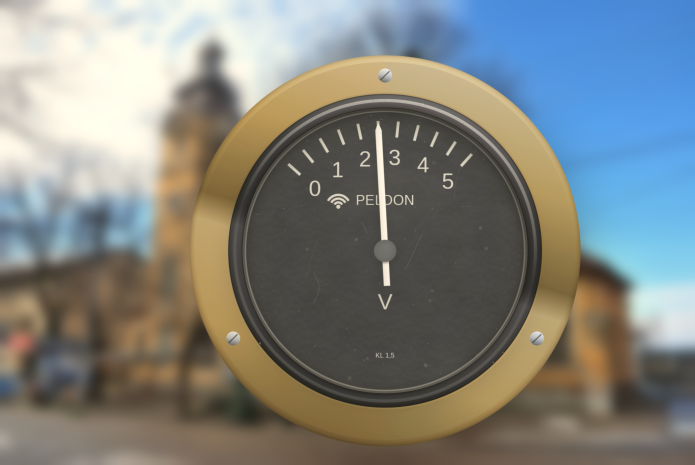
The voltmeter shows 2.5,V
